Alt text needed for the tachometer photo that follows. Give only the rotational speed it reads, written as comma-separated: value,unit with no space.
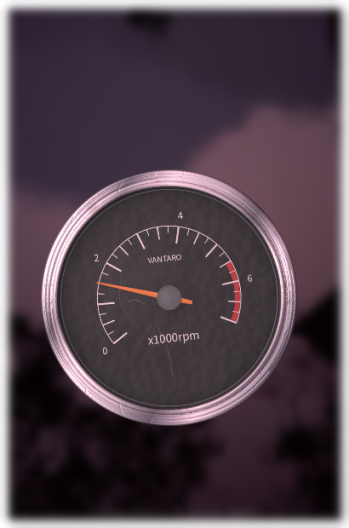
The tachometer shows 1500,rpm
